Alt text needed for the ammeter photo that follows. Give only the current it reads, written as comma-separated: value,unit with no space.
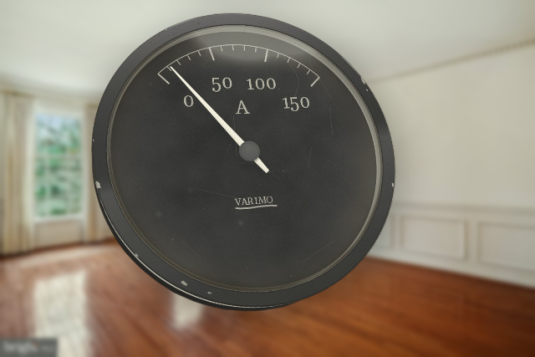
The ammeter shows 10,A
